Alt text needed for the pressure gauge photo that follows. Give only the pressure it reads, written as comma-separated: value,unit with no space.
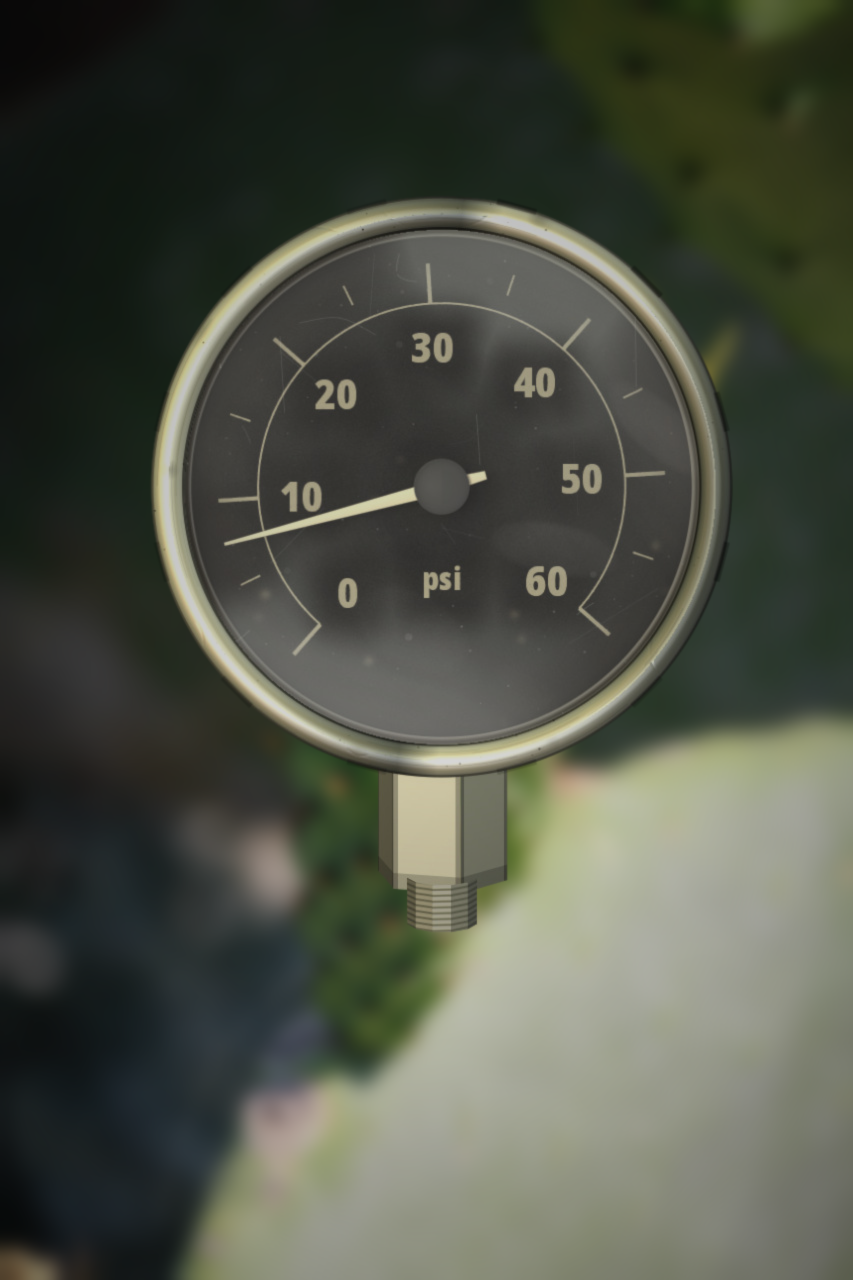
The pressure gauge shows 7.5,psi
